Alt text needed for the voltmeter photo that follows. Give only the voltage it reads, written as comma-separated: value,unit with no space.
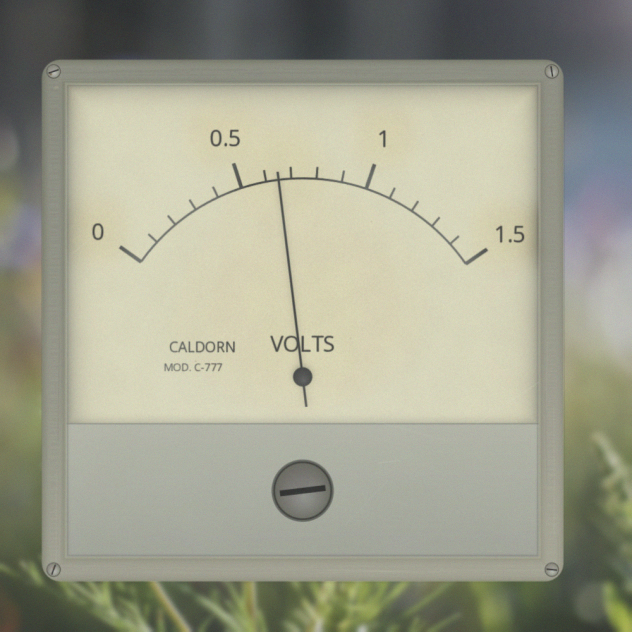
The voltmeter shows 0.65,V
